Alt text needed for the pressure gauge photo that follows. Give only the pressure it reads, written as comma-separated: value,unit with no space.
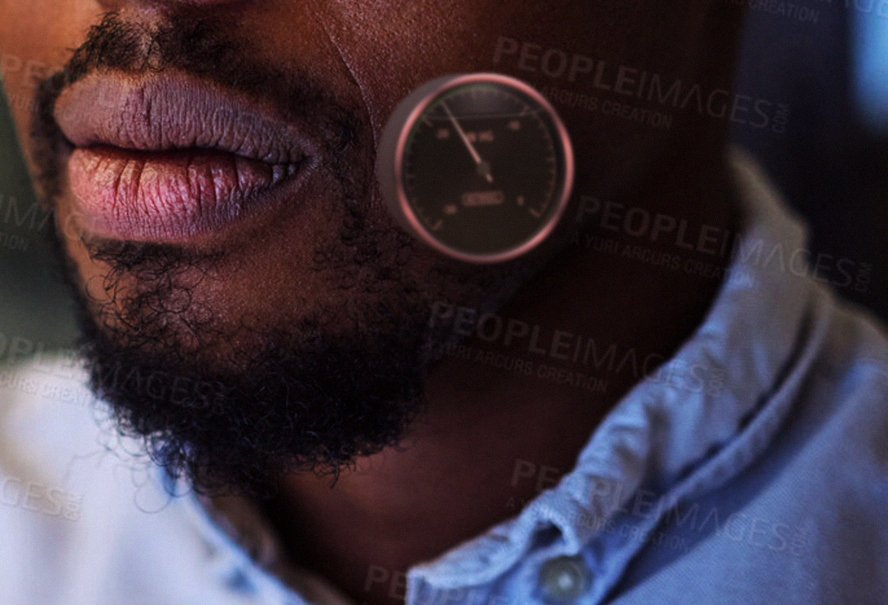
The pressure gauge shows -18,inHg
